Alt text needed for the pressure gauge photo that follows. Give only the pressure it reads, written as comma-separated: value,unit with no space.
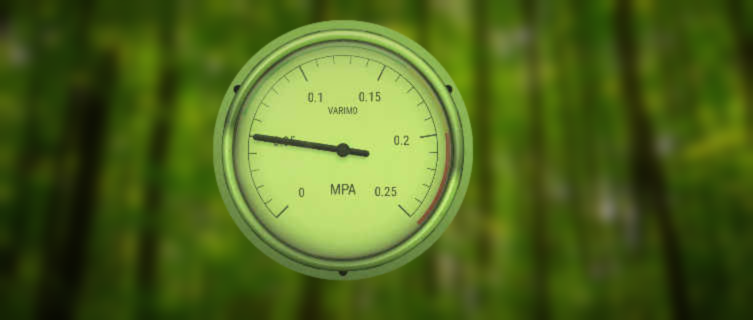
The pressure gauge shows 0.05,MPa
